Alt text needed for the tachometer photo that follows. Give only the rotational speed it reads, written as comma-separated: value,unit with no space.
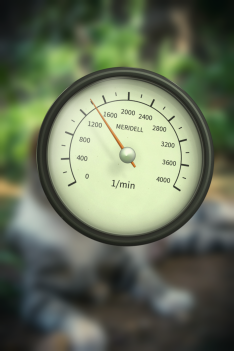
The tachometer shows 1400,rpm
